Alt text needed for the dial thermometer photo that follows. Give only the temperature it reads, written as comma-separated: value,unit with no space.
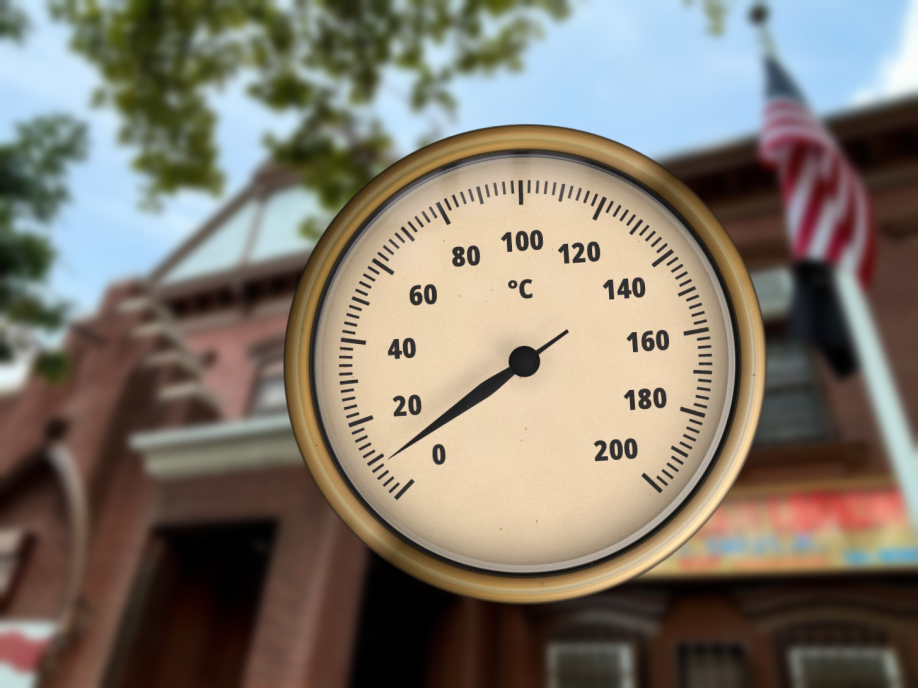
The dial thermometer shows 8,°C
